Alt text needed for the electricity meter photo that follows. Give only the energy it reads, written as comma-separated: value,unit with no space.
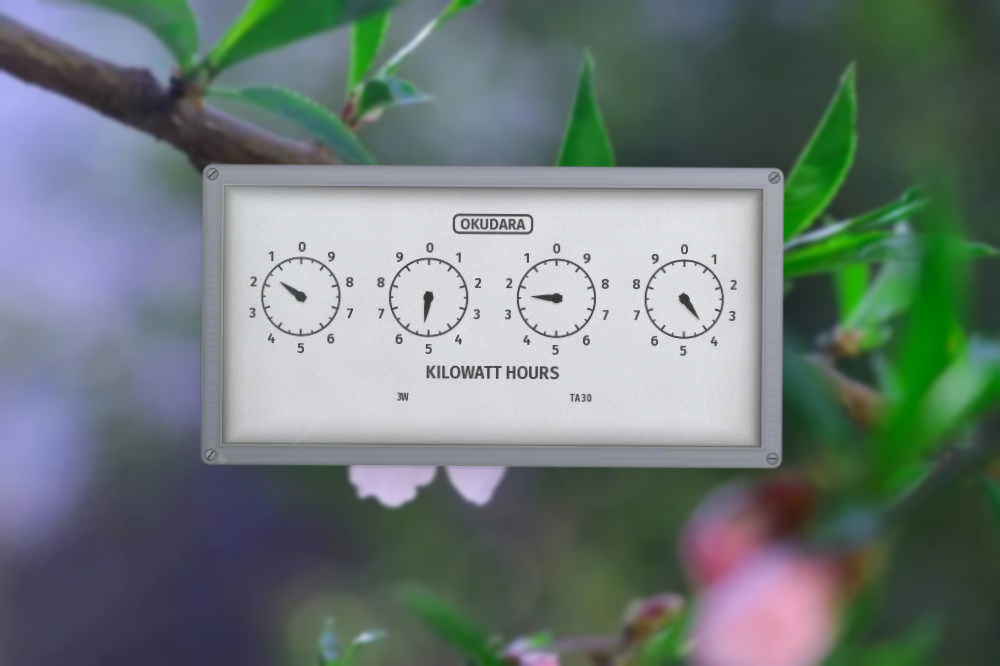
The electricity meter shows 1524,kWh
